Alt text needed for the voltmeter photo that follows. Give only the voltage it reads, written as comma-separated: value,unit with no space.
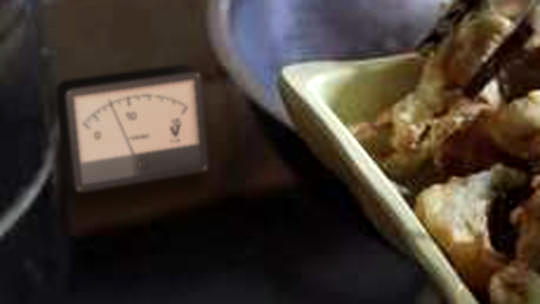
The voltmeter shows 8,V
